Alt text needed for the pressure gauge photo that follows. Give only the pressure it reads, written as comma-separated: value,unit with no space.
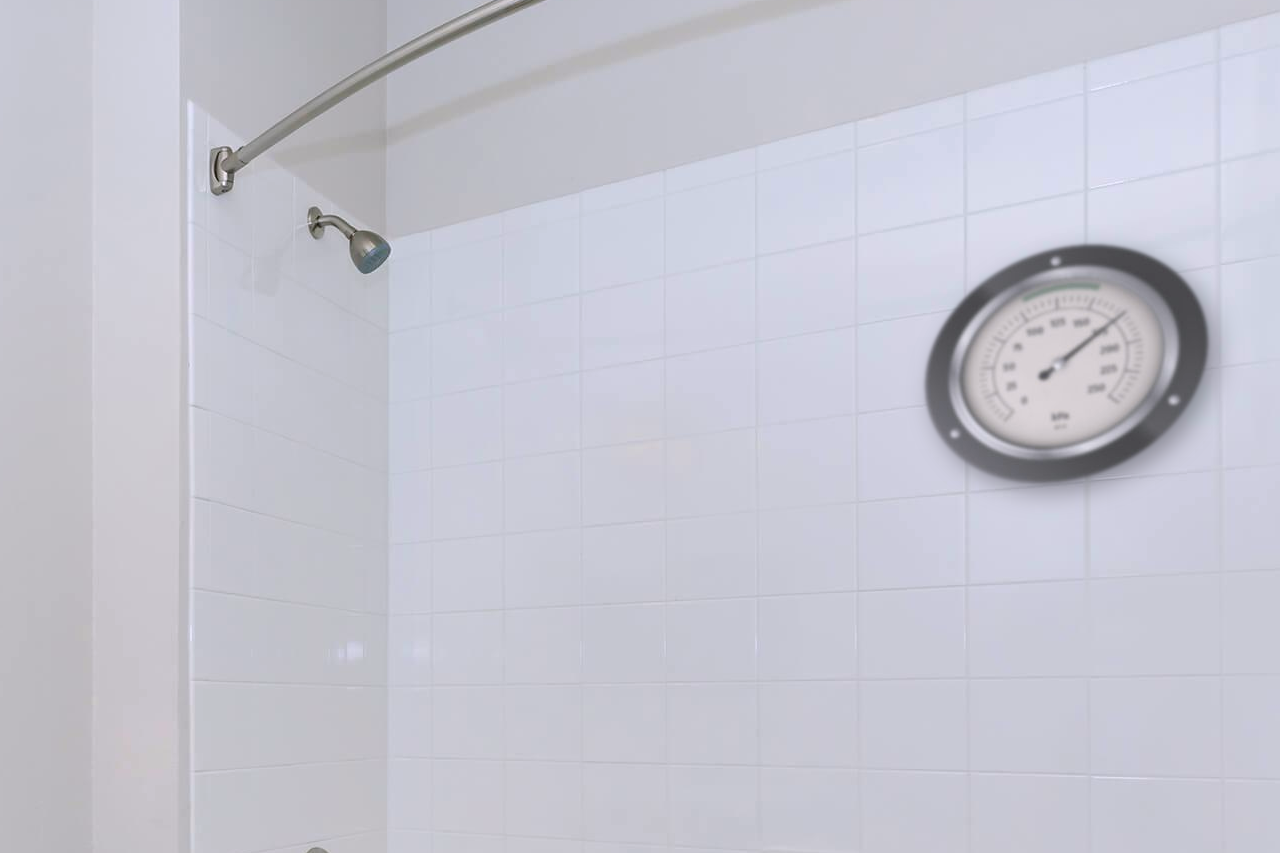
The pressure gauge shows 175,kPa
